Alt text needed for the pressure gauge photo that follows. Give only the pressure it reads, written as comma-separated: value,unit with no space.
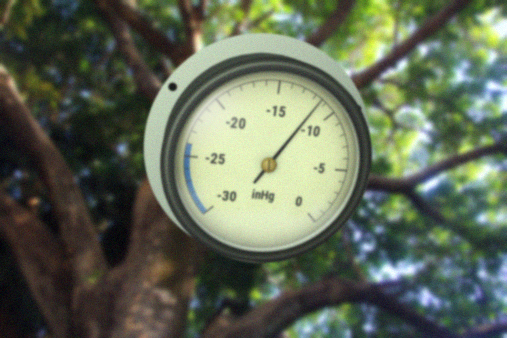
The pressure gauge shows -11.5,inHg
